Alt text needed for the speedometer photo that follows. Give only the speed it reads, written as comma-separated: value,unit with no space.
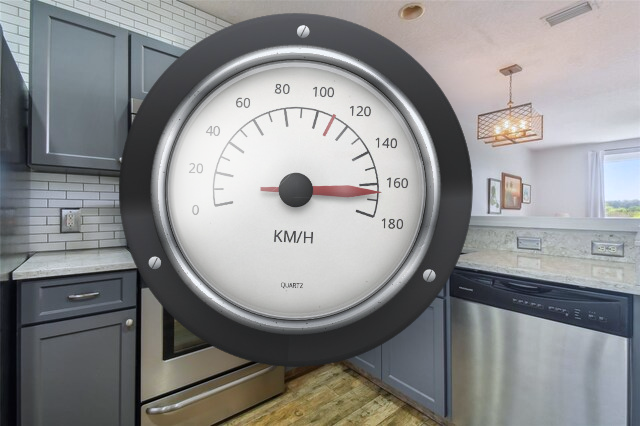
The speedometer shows 165,km/h
